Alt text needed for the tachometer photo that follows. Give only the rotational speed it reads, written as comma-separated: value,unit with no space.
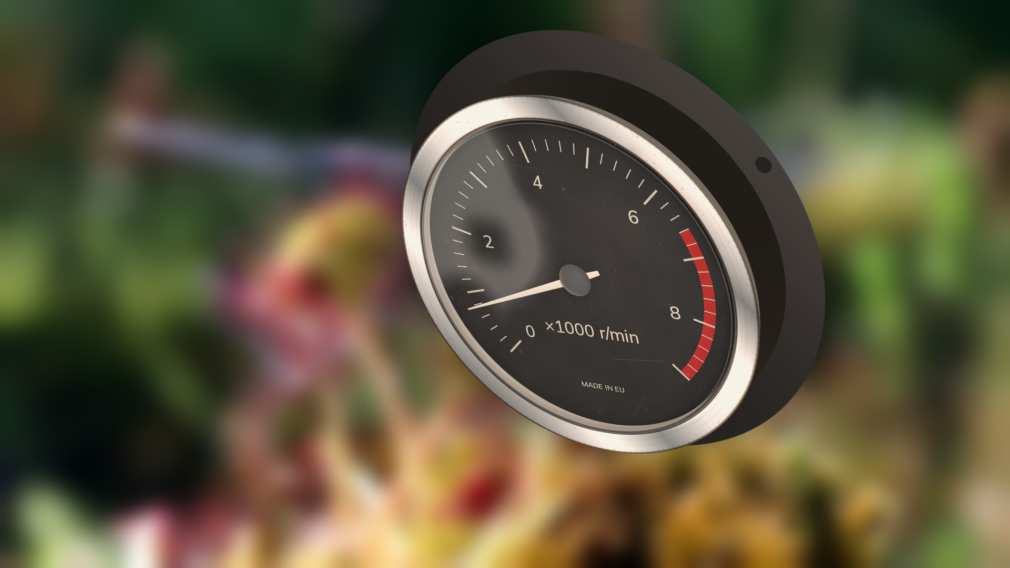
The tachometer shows 800,rpm
